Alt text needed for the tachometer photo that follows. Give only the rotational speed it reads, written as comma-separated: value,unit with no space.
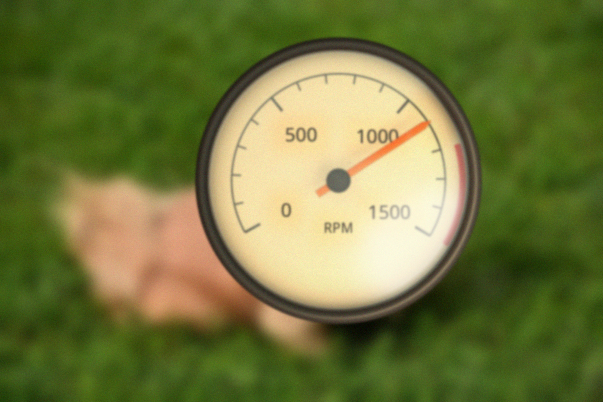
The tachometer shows 1100,rpm
